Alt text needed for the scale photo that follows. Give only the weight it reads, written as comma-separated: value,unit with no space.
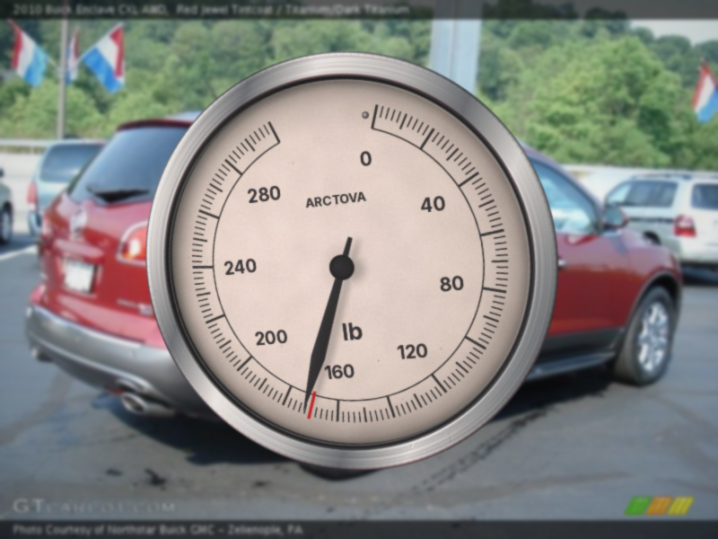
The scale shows 172,lb
